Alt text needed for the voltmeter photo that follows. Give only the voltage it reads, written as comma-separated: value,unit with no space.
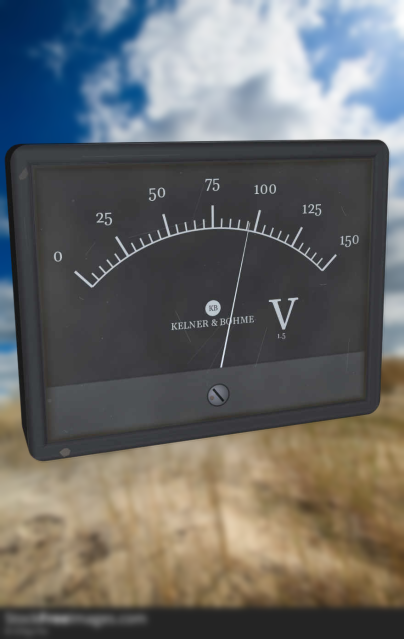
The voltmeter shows 95,V
